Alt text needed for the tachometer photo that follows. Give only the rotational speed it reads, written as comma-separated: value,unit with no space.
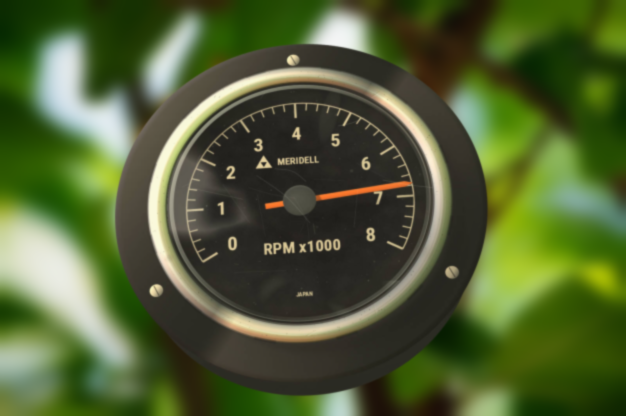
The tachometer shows 6800,rpm
